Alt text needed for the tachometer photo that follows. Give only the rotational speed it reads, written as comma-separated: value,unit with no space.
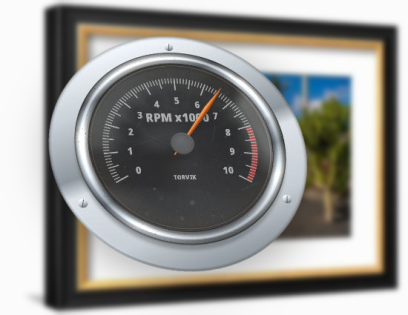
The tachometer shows 6500,rpm
